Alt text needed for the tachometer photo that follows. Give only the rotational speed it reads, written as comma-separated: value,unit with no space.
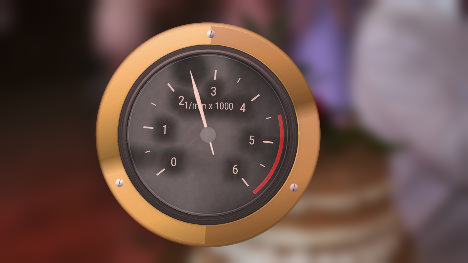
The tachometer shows 2500,rpm
